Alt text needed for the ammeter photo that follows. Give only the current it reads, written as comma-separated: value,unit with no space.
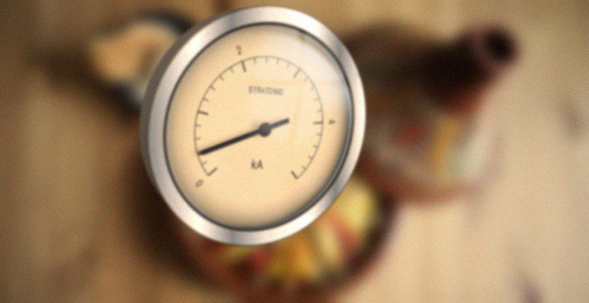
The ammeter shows 0.4,kA
